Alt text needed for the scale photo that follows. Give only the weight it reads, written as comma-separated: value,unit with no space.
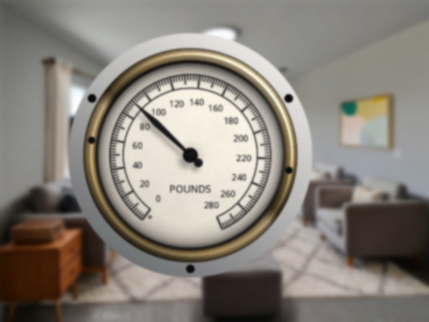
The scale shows 90,lb
